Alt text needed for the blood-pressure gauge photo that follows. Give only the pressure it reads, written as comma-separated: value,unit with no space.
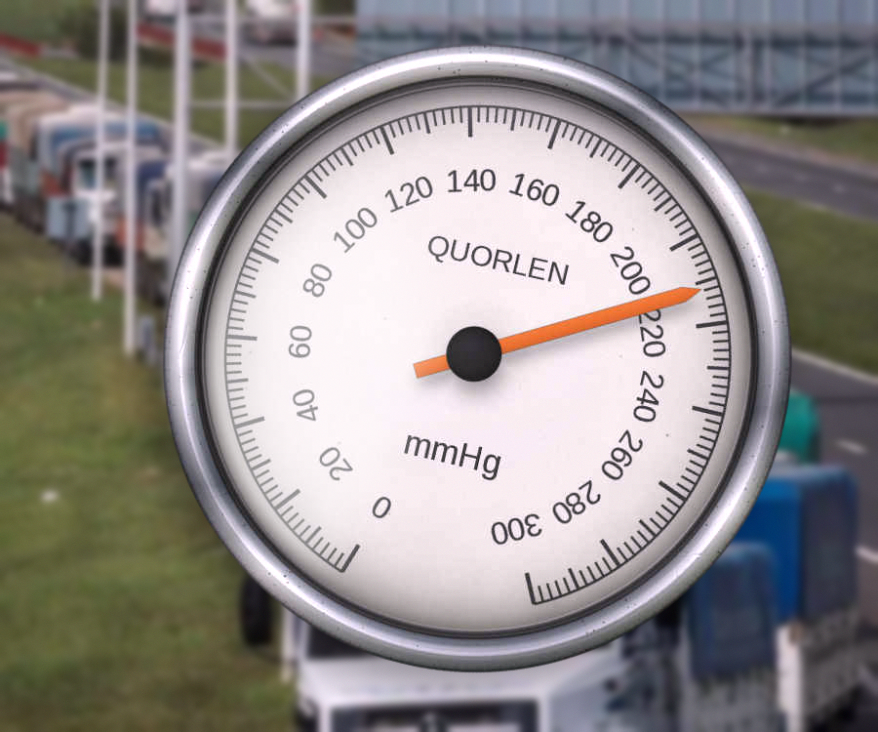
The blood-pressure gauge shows 212,mmHg
